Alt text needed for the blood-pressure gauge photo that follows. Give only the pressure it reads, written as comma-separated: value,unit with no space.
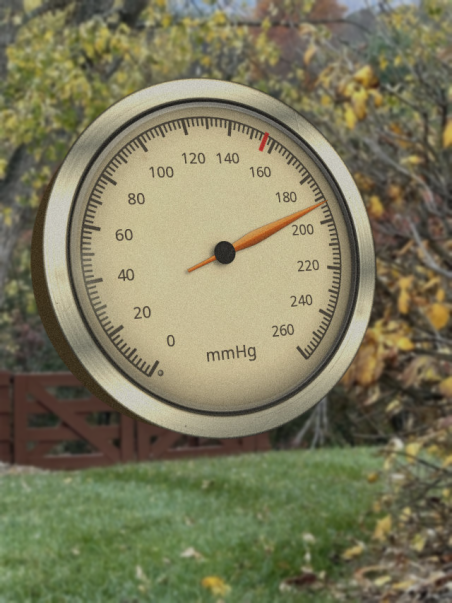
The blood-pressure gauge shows 192,mmHg
